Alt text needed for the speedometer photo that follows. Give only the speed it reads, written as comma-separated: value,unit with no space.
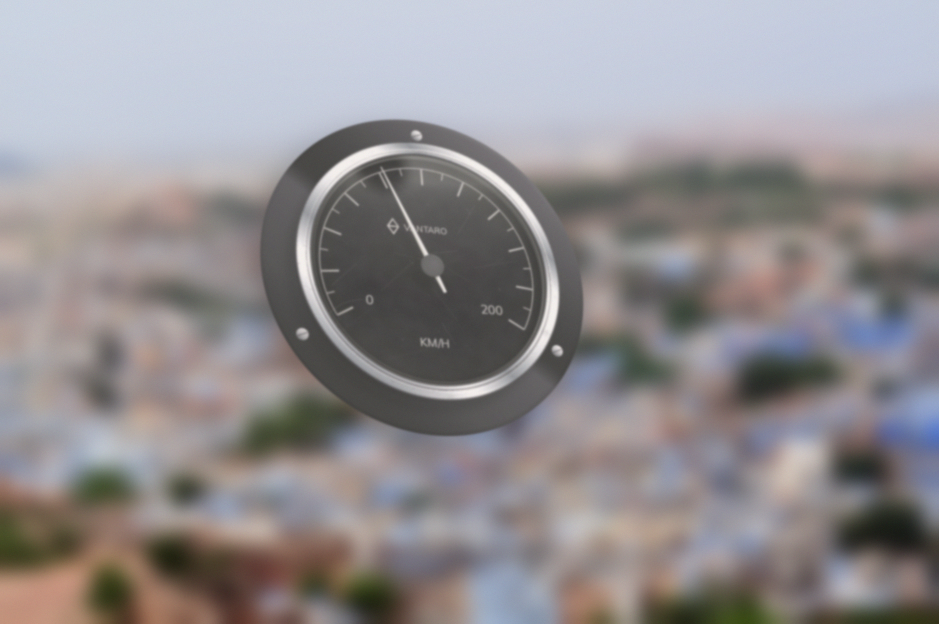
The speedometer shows 80,km/h
